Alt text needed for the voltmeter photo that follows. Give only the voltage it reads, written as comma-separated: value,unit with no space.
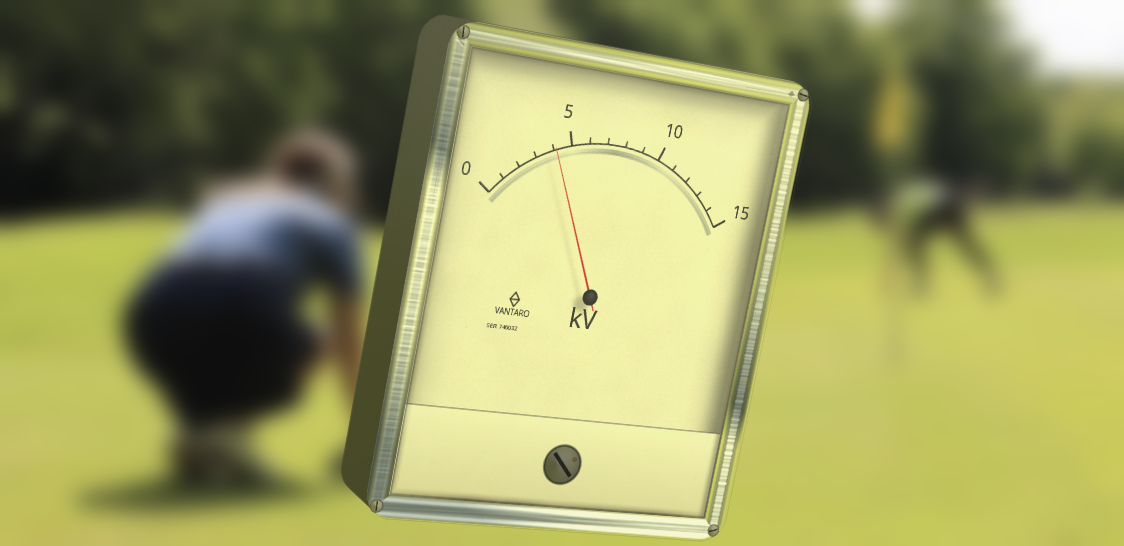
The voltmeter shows 4,kV
